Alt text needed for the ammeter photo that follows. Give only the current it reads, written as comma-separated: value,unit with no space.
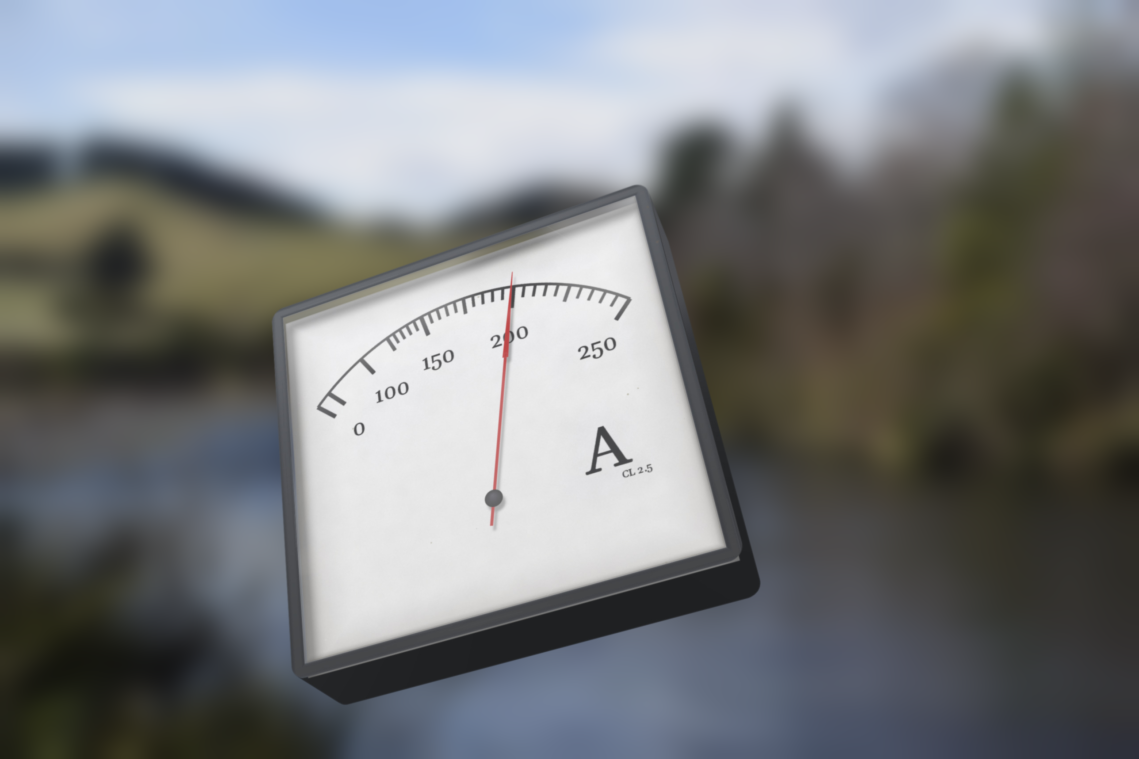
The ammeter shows 200,A
